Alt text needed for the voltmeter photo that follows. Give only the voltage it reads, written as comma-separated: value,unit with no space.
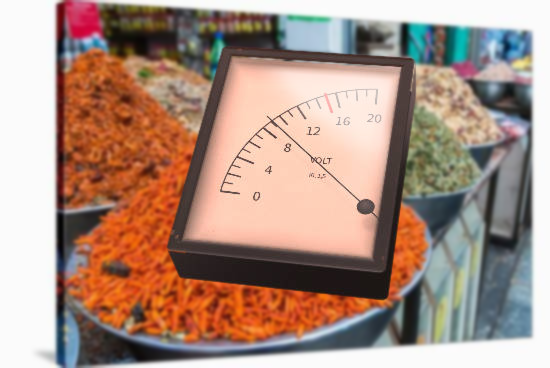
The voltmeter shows 9,V
